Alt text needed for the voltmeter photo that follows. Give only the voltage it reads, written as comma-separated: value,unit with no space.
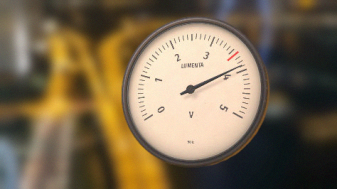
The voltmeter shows 3.9,V
